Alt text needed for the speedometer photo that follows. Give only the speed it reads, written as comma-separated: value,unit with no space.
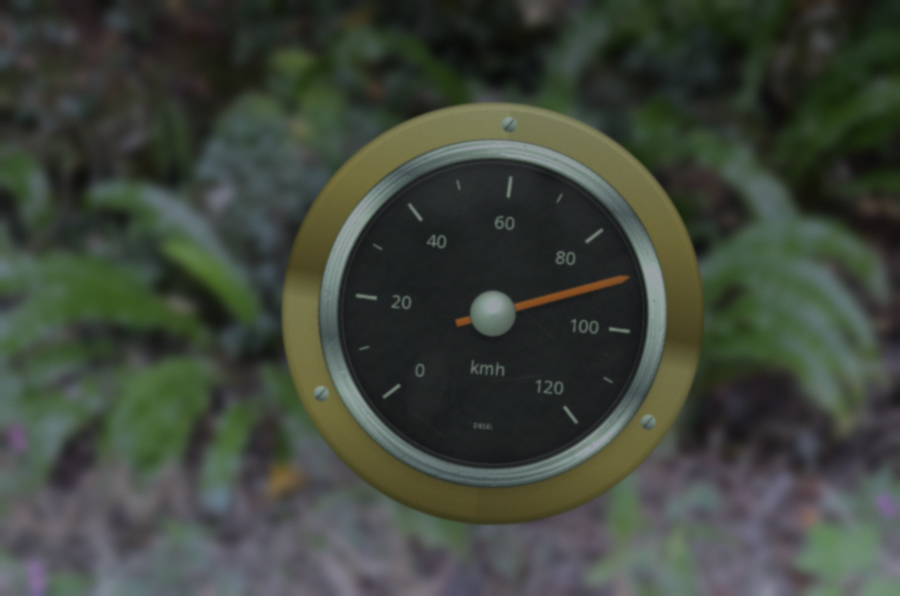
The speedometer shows 90,km/h
